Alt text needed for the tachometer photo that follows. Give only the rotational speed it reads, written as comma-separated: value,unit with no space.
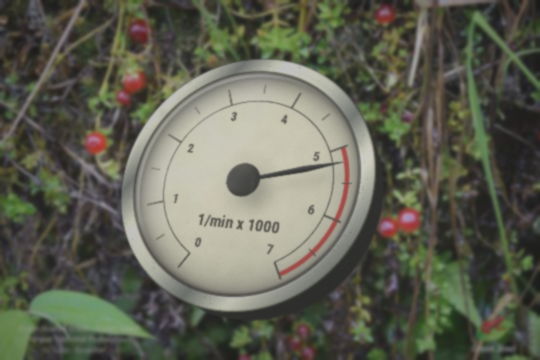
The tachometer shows 5250,rpm
